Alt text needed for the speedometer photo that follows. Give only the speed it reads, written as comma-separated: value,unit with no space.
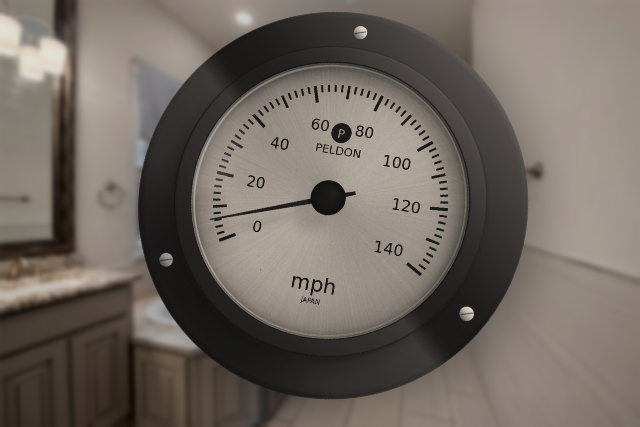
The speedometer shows 6,mph
